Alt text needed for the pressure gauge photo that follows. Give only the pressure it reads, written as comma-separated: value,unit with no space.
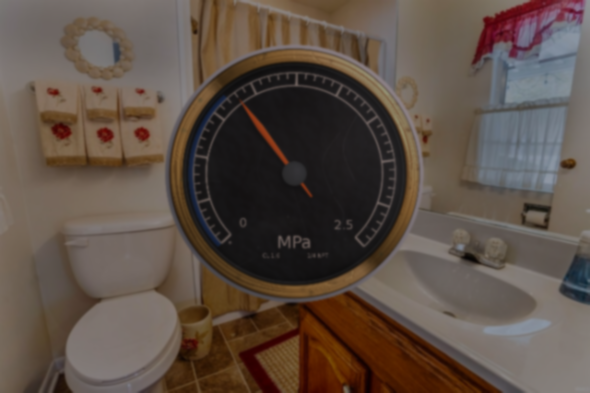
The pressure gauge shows 0.9,MPa
